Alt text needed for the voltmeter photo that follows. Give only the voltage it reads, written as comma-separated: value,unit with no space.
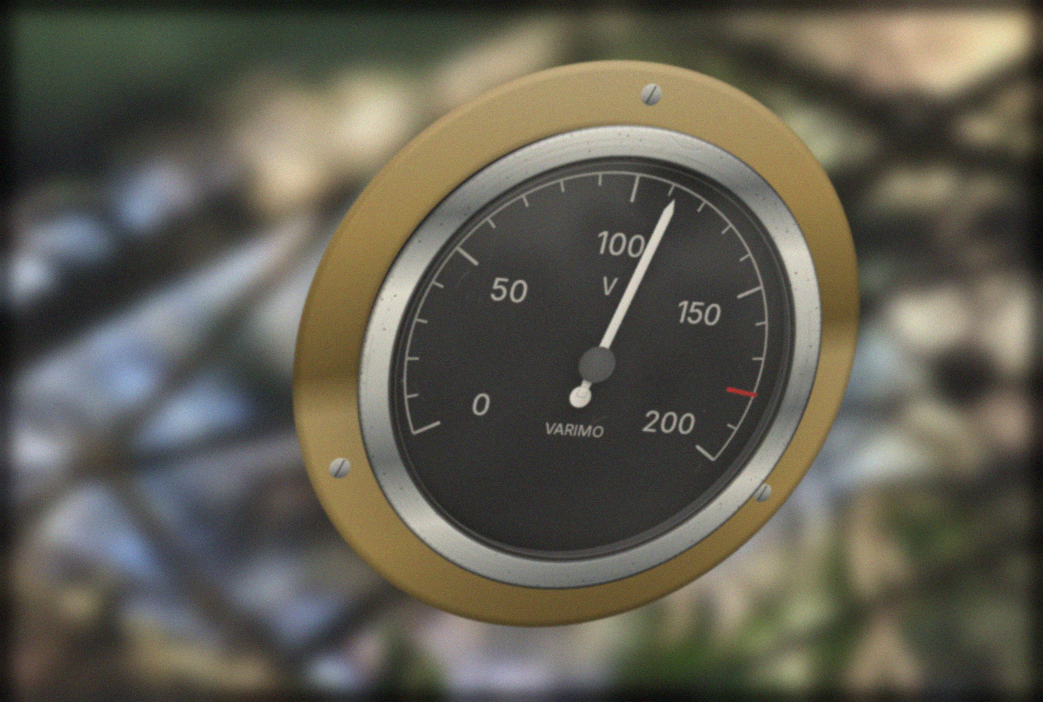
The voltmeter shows 110,V
